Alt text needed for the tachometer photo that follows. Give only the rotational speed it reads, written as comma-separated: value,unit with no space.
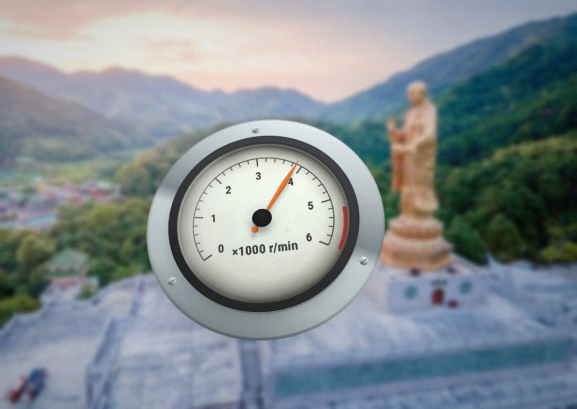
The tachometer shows 3900,rpm
